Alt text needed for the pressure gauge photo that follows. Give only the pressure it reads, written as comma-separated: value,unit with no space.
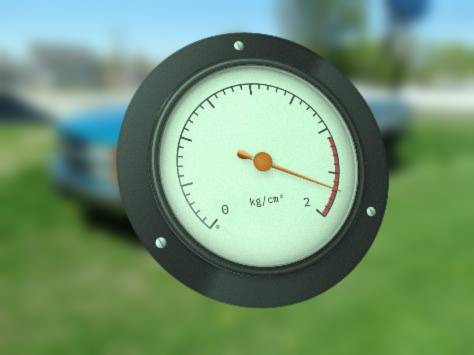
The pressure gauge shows 1.85,kg/cm²
